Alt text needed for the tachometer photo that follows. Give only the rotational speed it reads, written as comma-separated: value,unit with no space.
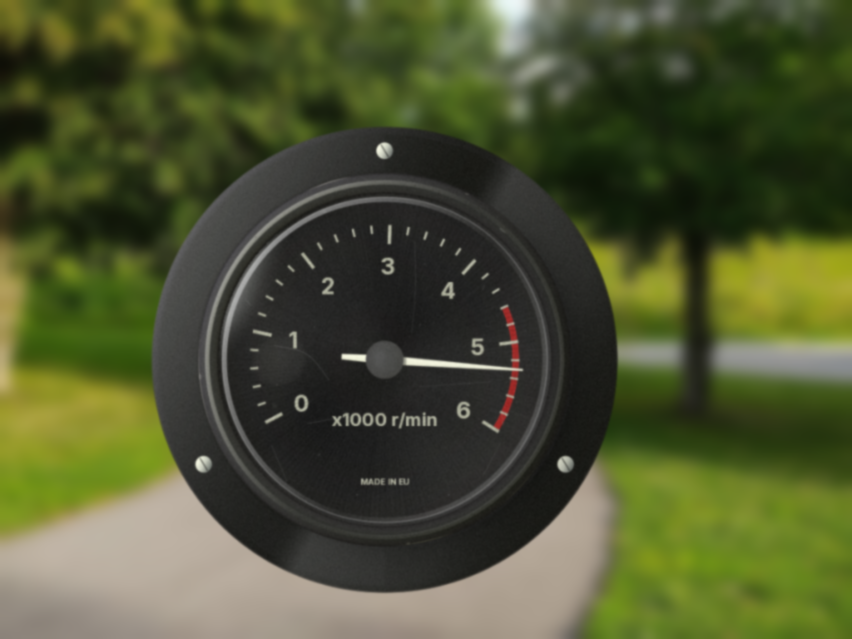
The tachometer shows 5300,rpm
